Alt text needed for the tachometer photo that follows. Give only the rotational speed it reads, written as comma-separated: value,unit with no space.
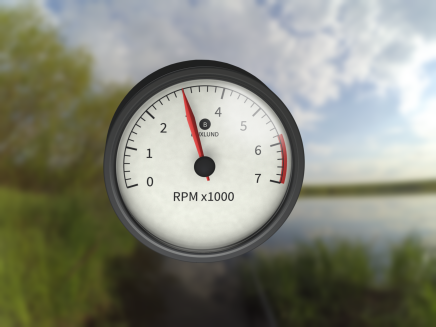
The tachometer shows 3000,rpm
